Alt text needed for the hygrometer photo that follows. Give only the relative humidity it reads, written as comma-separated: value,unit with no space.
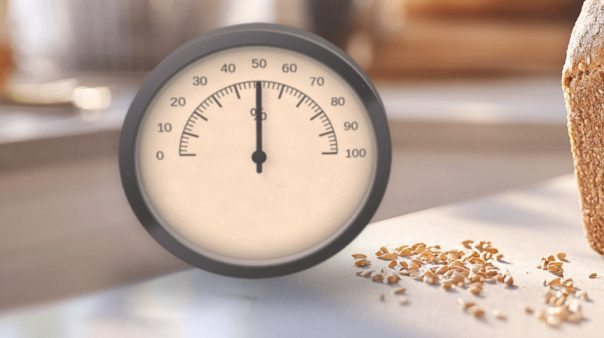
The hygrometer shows 50,%
